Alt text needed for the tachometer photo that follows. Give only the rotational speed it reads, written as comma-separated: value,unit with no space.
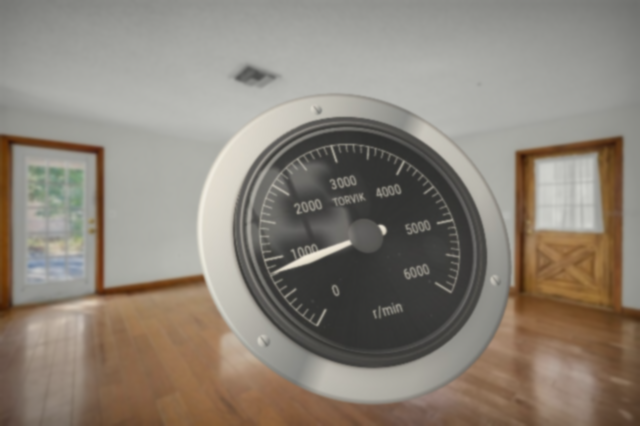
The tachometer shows 800,rpm
